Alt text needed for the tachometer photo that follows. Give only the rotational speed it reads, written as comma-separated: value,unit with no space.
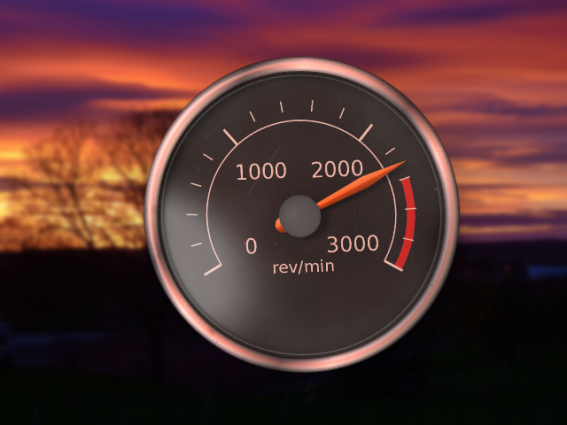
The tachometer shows 2300,rpm
